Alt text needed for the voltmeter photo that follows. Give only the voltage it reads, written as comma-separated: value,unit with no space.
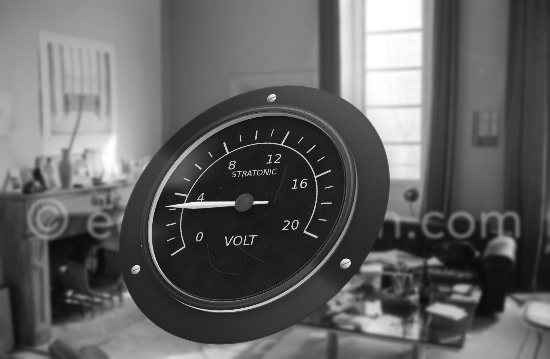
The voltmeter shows 3,V
